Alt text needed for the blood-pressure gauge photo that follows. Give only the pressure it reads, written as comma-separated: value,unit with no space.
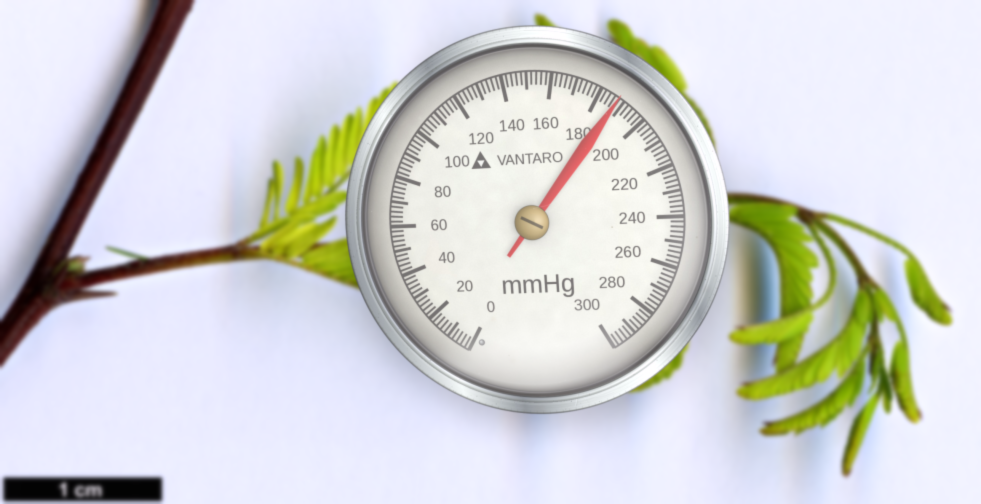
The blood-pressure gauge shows 188,mmHg
